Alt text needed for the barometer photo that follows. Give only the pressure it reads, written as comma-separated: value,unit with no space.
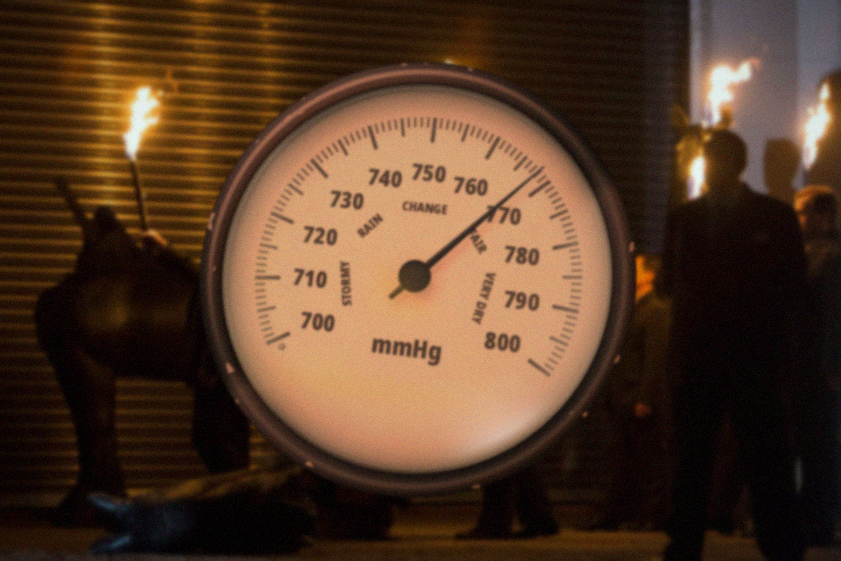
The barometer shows 768,mmHg
